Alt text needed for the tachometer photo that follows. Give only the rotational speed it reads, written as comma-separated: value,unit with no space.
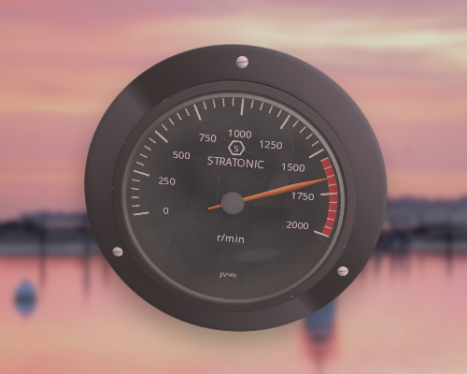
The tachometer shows 1650,rpm
